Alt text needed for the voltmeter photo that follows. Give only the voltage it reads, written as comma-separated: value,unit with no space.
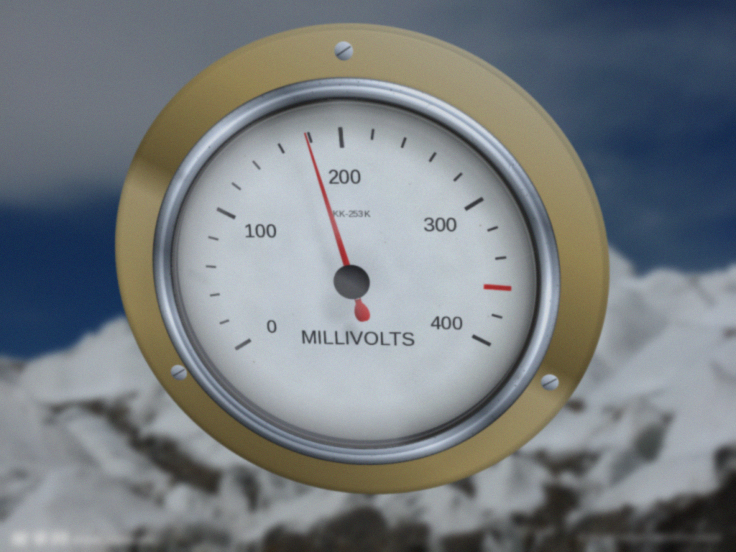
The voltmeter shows 180,mV
